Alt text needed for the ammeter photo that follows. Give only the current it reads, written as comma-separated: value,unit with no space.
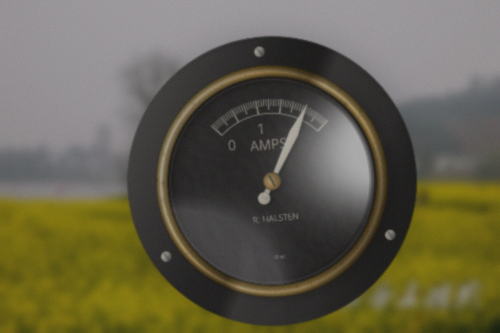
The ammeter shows 2,A
